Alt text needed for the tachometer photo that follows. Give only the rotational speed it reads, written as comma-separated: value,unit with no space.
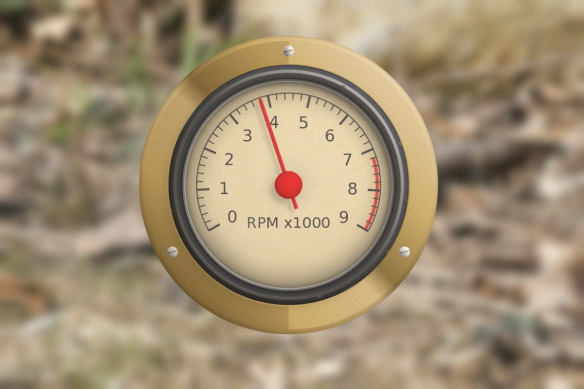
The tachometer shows 3800,rpm
